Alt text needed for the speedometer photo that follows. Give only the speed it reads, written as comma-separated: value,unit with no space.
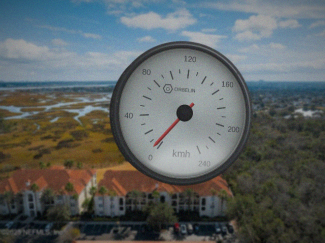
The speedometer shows 5,km/h
